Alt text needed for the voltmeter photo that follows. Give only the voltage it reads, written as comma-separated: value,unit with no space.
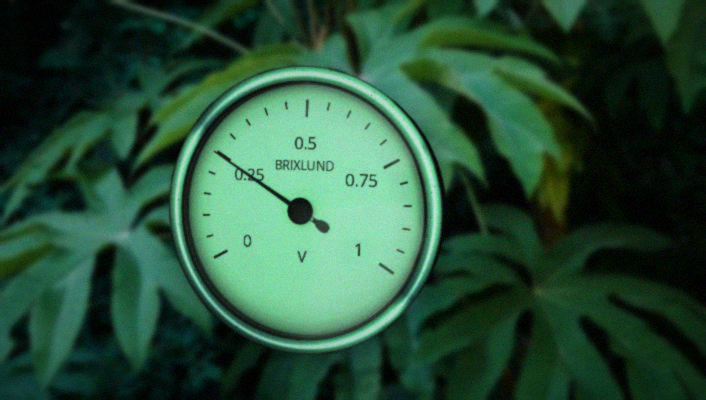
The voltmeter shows 0.25,V
